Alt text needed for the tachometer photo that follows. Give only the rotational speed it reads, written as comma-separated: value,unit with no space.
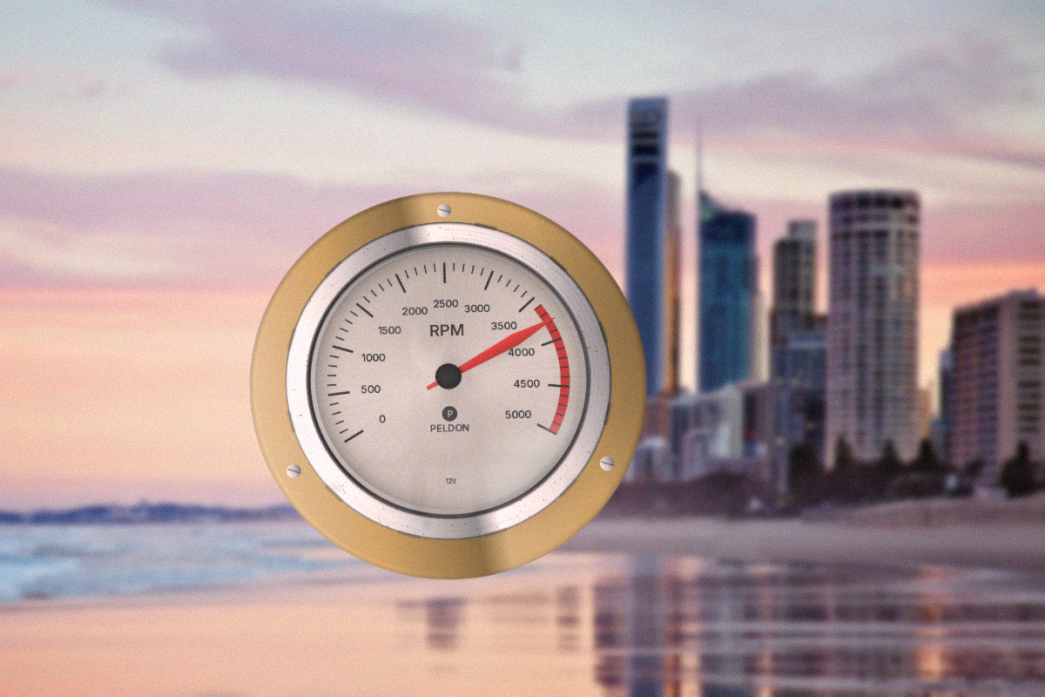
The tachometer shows 3800,rpm
